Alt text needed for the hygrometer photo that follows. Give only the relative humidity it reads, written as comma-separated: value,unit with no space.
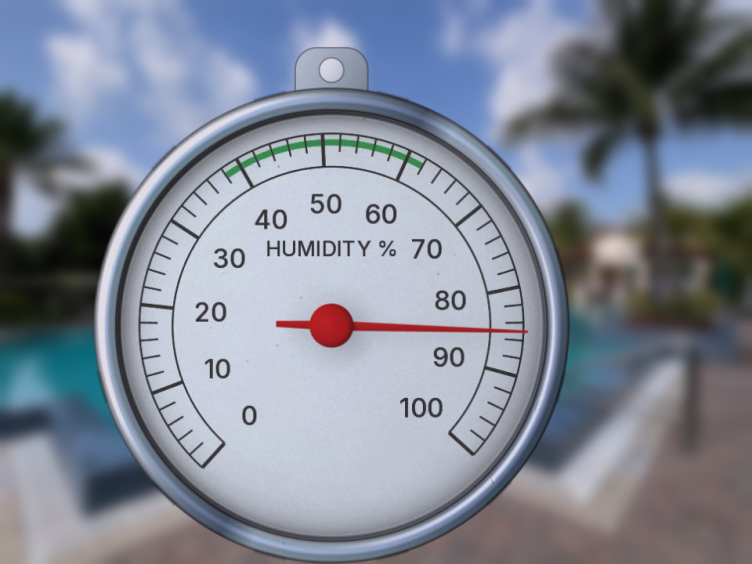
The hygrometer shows 85,%
